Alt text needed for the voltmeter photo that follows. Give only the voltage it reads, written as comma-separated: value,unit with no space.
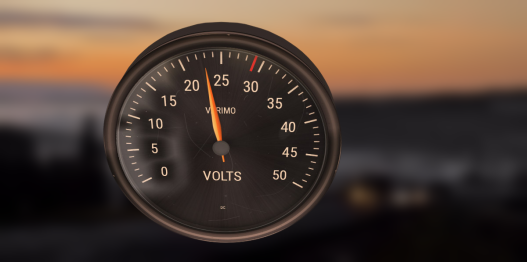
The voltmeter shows 23,V
